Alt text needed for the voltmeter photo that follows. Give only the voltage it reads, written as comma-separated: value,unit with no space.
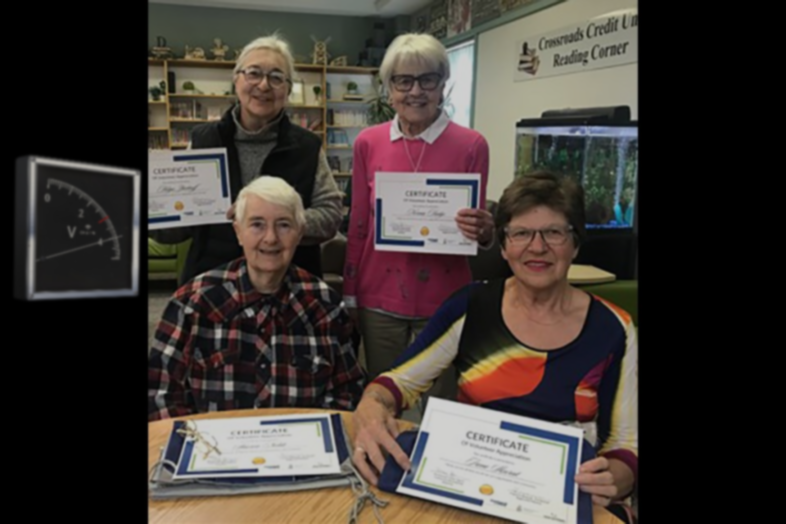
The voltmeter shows 4,V
